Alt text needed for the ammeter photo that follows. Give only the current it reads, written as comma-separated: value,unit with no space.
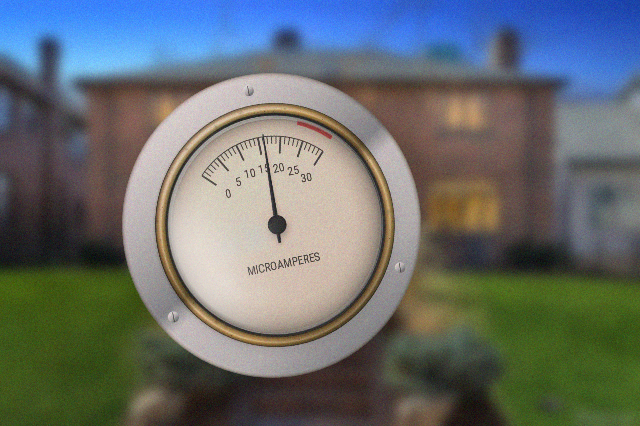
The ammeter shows 16,µA
